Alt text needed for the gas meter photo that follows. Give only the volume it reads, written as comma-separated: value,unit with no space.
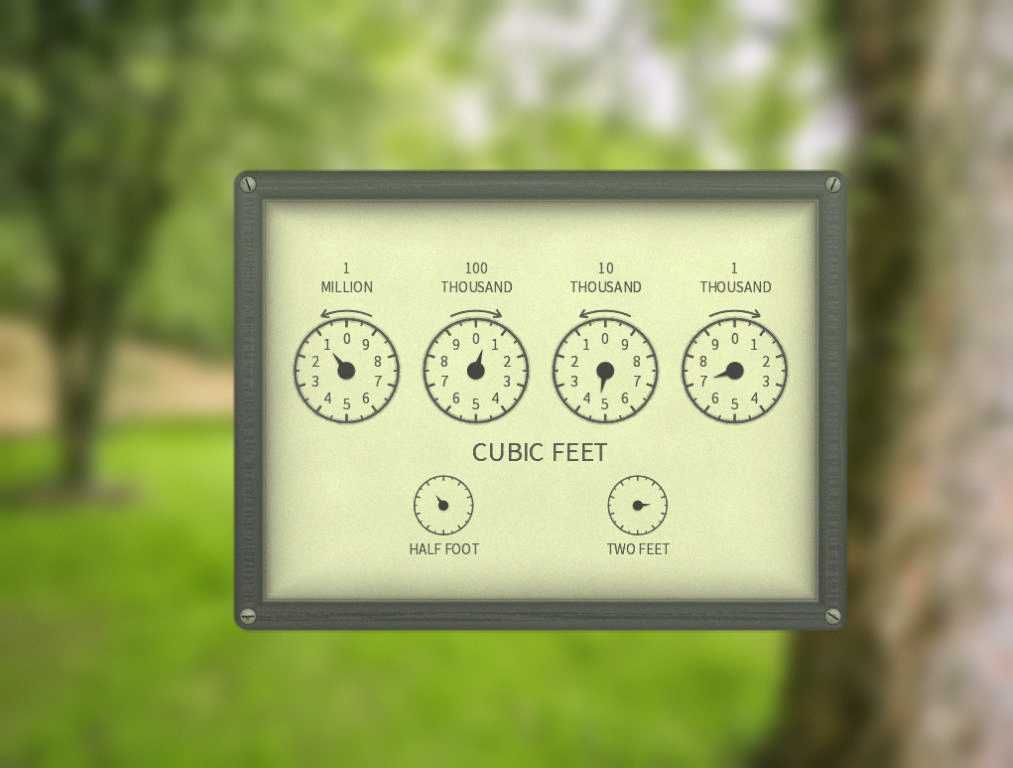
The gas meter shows 104700,ft³
